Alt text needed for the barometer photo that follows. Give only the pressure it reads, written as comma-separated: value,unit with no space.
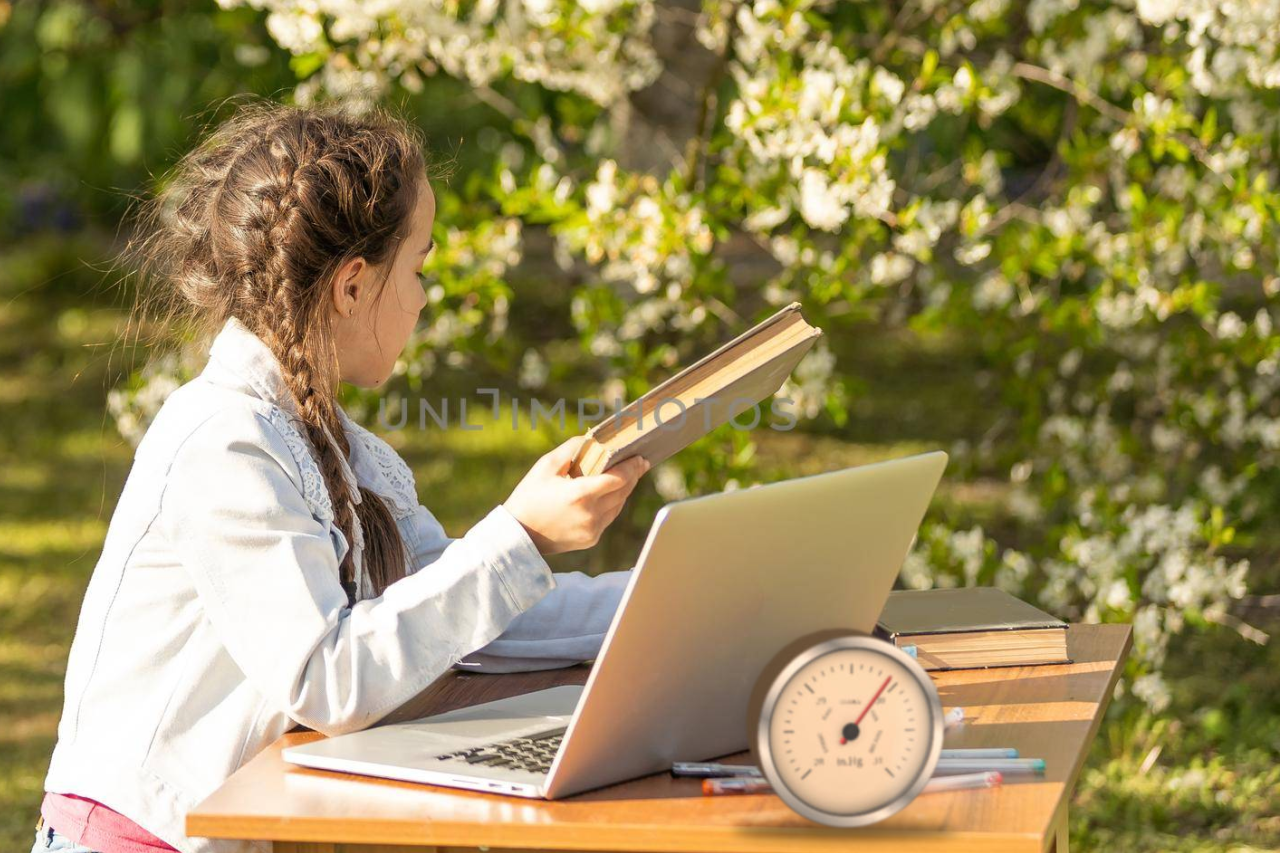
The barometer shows 29.9,inHg
